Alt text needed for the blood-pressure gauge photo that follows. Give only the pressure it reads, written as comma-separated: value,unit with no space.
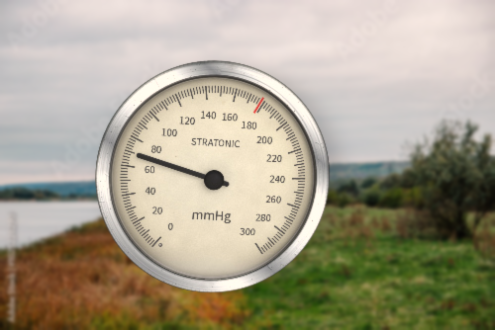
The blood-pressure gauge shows 70,mmHg
